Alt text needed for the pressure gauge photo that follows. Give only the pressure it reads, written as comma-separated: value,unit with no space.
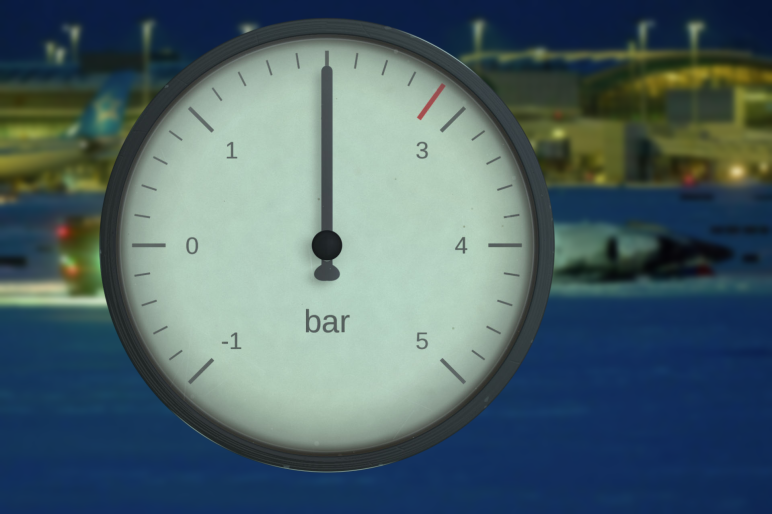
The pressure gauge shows 2,bar
